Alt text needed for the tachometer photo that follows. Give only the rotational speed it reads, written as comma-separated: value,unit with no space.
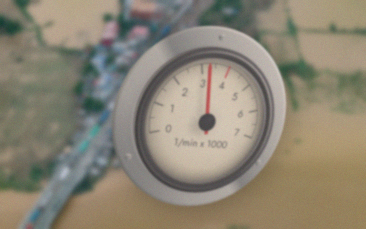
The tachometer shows 3250,rpm
